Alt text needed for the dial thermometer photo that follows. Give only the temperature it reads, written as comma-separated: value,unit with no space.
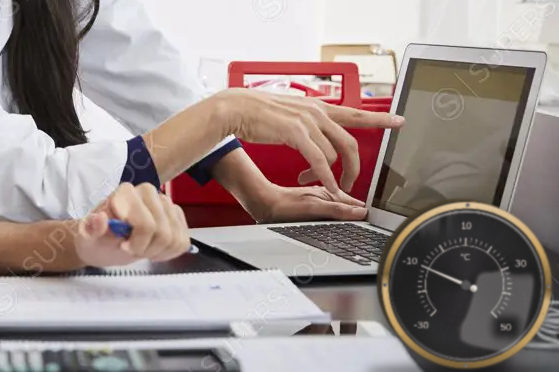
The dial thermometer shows -10,°C
